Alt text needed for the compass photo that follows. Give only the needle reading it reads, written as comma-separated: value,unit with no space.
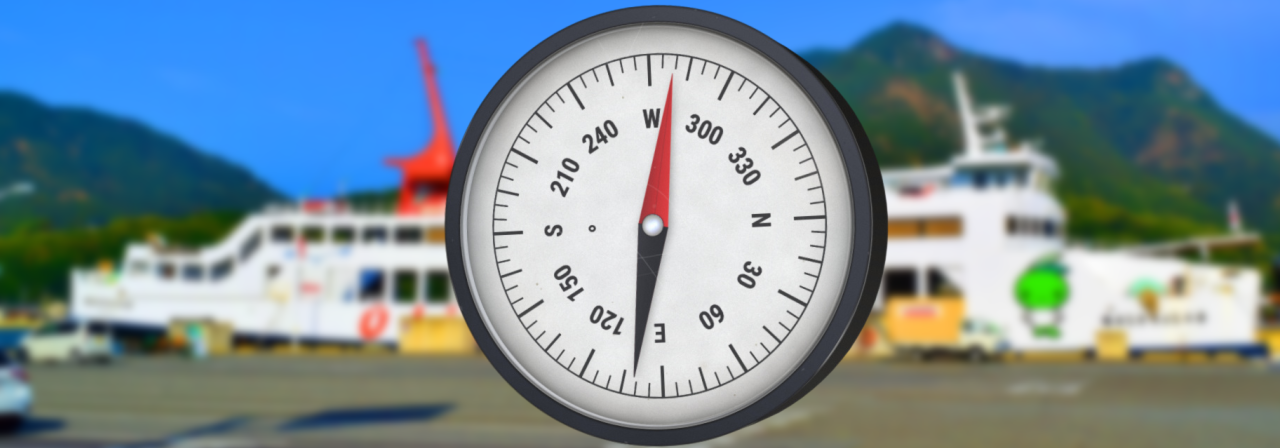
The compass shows 280,°
